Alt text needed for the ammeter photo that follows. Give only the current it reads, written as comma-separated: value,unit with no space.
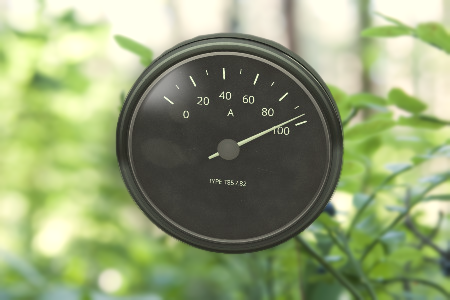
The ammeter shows 95,A
